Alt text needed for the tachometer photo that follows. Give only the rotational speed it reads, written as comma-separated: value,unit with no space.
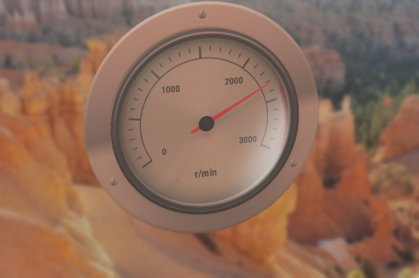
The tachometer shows 2300,rpm
